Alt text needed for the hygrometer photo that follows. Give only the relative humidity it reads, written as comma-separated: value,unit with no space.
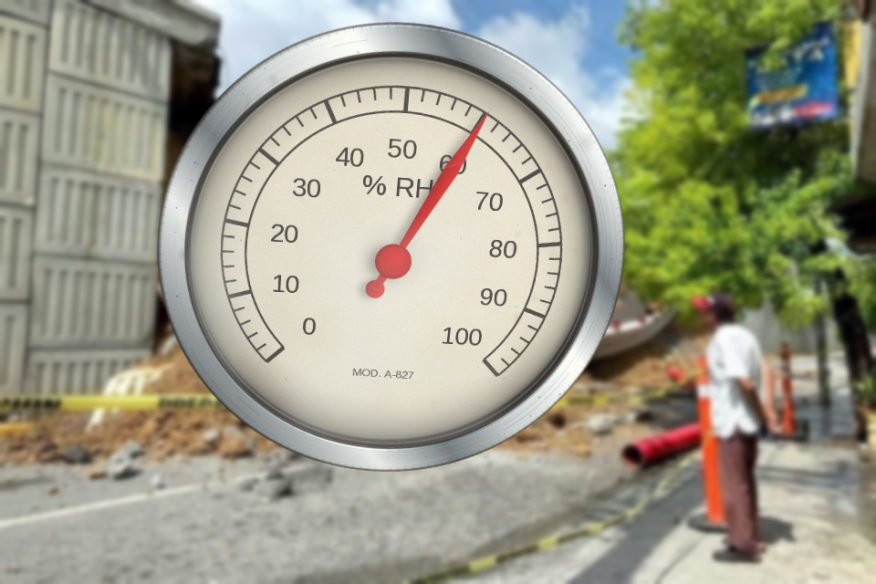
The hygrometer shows 60,%
